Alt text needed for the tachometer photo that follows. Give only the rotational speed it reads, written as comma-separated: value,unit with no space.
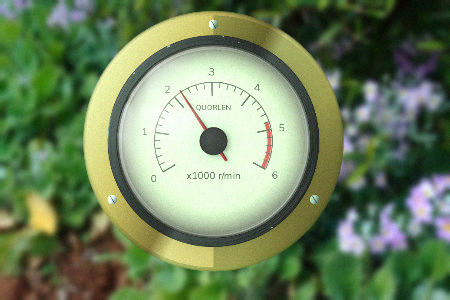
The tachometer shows 2200,rpm
